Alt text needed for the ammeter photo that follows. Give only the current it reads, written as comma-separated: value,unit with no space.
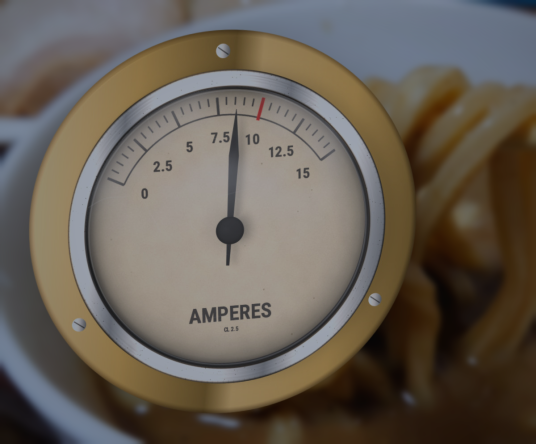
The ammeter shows 8.5,A
